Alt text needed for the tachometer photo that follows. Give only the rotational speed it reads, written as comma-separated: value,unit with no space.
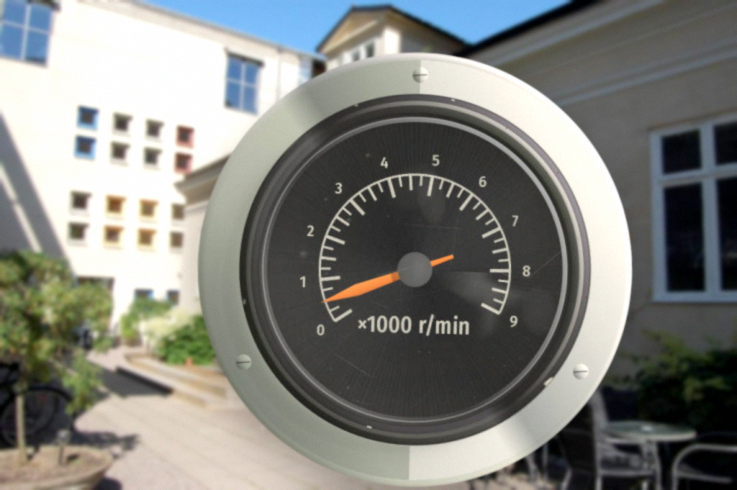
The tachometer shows 500,rpm
